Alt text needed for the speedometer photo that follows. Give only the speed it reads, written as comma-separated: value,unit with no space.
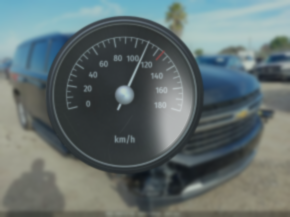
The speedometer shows 110,km/h
